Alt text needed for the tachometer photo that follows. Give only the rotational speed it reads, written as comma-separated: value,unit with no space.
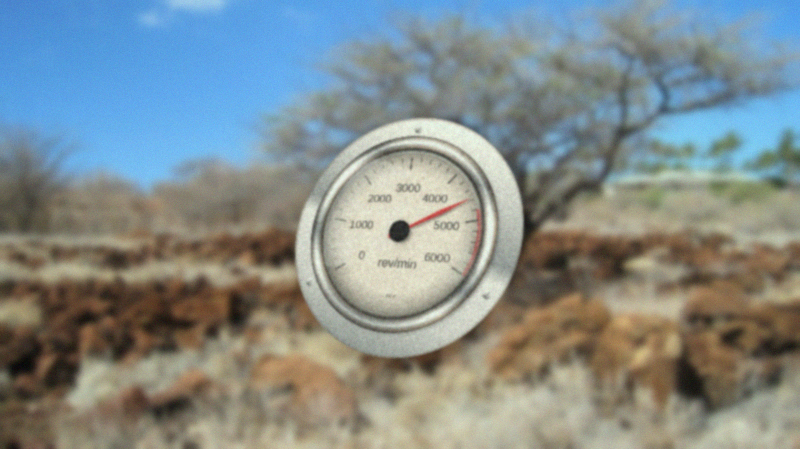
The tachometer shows 4600,rpm
